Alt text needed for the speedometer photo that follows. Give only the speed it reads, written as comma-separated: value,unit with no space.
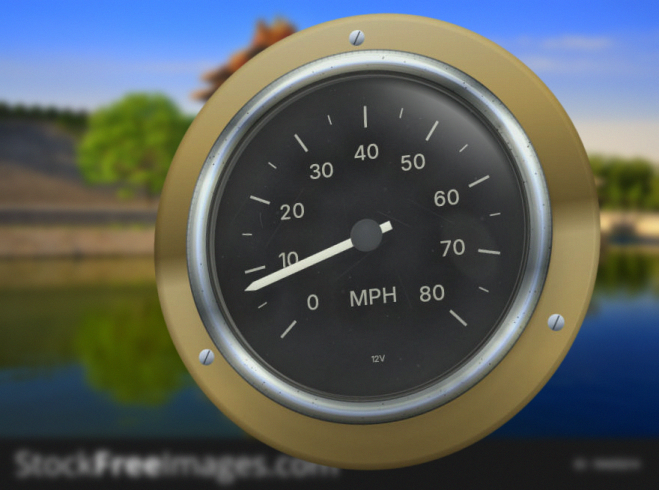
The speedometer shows 7.5,mph
